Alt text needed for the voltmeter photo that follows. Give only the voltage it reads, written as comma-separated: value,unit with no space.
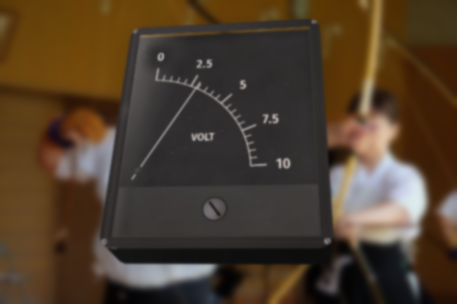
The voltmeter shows 3,V
